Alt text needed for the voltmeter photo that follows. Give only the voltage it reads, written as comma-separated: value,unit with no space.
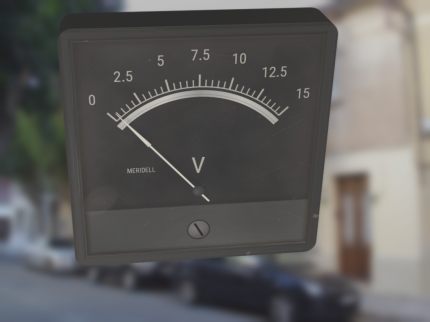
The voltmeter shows 0.5,V
